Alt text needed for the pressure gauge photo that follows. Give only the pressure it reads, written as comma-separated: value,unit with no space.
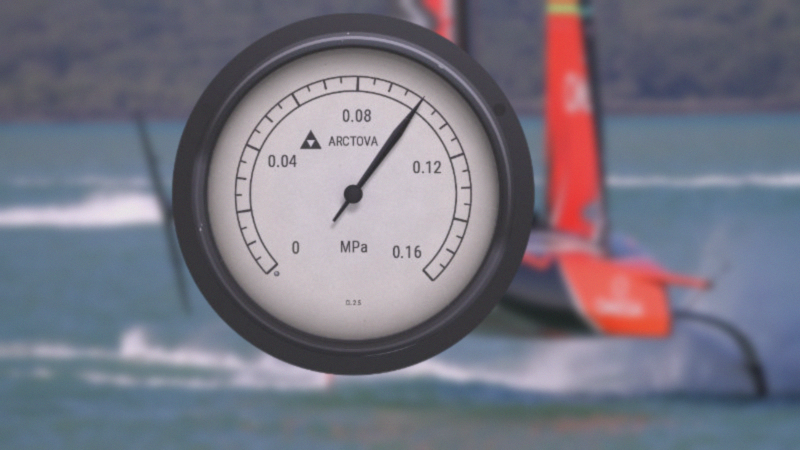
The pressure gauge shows 0.1,MPa
